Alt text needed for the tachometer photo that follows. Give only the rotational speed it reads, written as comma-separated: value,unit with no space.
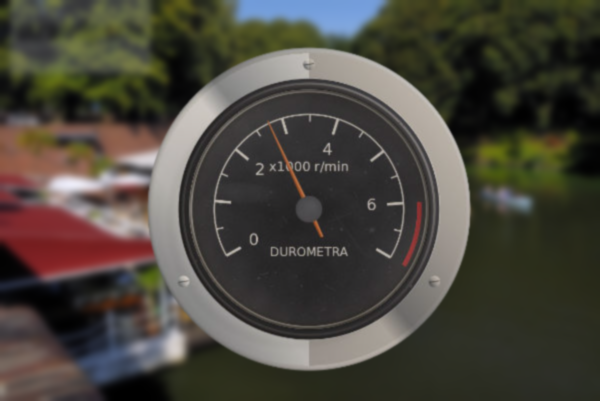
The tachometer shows 2750,rpm
